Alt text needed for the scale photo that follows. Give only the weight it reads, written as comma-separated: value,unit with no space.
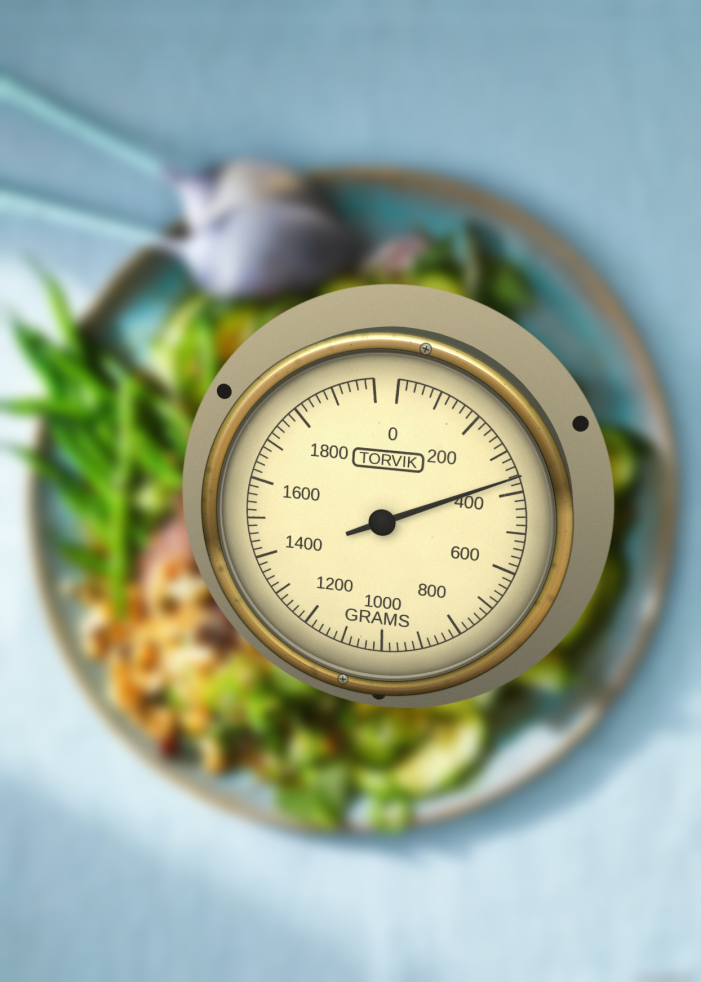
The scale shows 360,g
